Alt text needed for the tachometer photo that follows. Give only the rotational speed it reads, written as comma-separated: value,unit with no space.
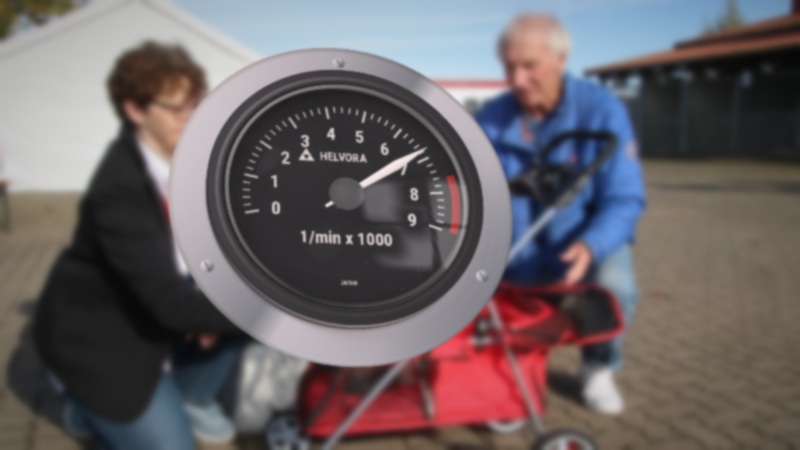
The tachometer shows 6800,rpm
